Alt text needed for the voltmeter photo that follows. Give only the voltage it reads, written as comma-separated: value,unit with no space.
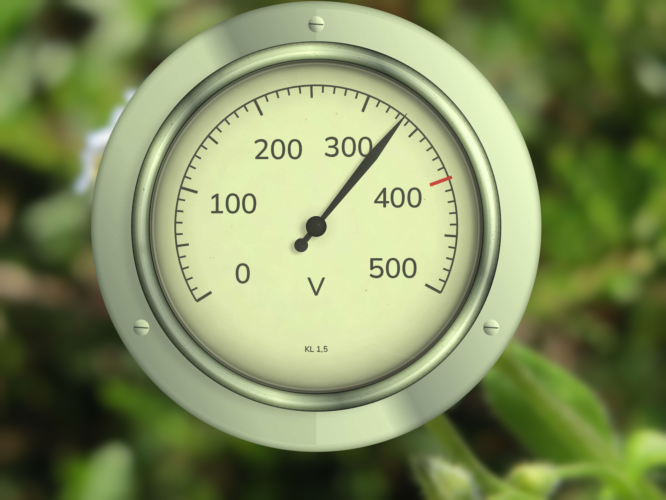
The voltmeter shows 335,V
